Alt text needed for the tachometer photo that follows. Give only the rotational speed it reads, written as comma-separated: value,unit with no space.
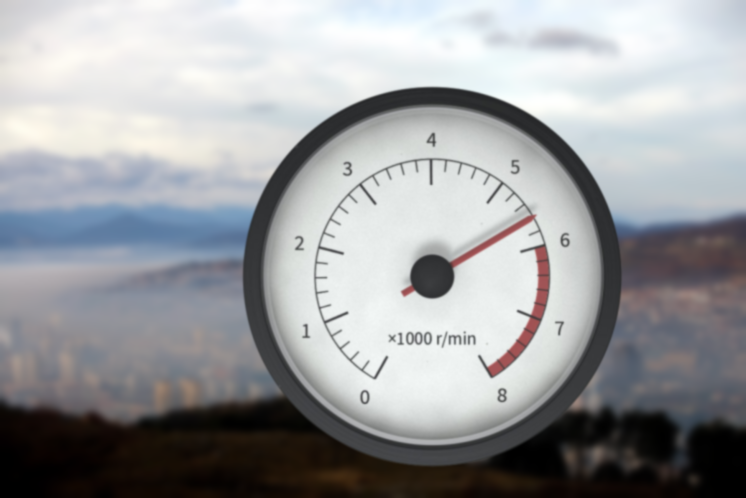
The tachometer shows 5600,rpm
